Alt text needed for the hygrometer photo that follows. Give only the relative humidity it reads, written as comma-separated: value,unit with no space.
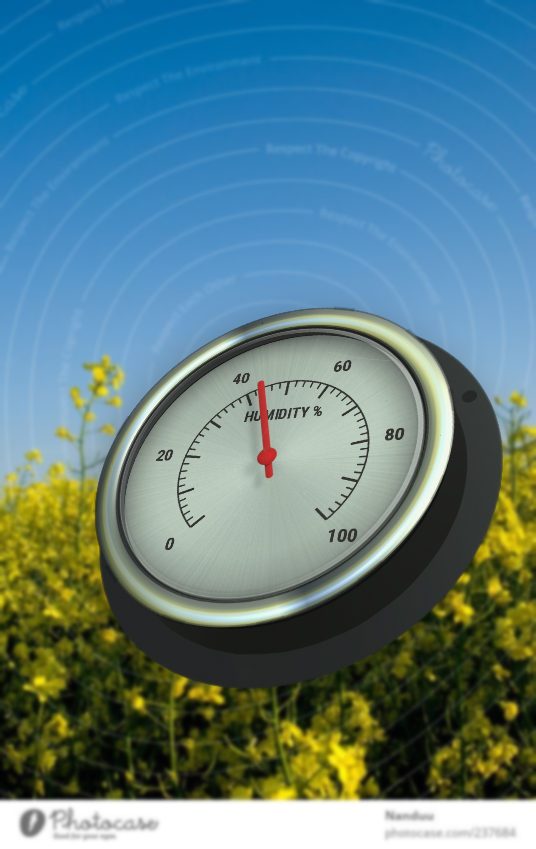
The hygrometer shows 44,%
